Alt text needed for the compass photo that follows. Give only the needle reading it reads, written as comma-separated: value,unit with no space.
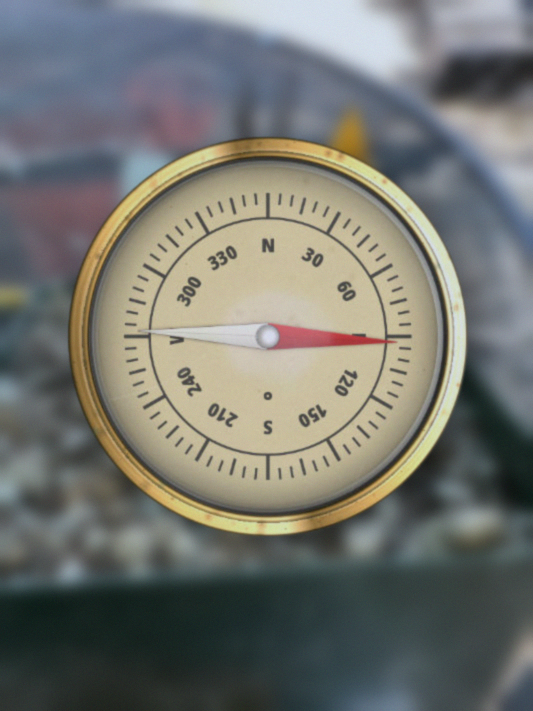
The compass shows 92.5,°
